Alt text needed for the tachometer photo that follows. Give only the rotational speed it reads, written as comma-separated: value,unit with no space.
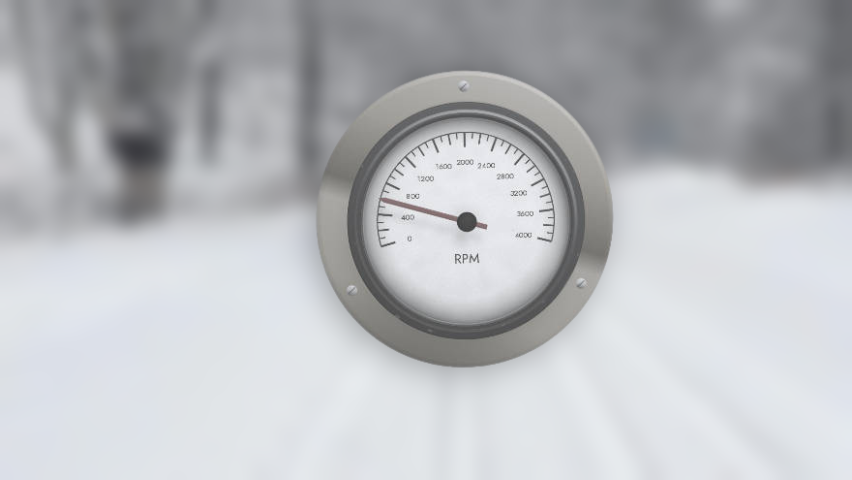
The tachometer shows 600,rpm
